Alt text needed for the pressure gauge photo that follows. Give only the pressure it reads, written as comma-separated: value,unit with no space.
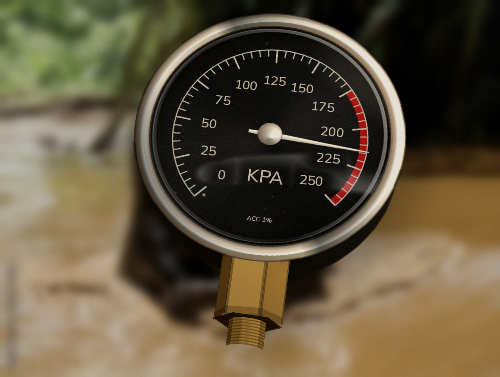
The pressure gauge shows 215,kPa
